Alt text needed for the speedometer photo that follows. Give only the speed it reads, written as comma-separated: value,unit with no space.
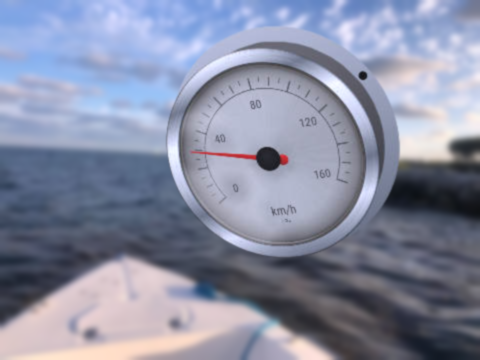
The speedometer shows 30,km/h
